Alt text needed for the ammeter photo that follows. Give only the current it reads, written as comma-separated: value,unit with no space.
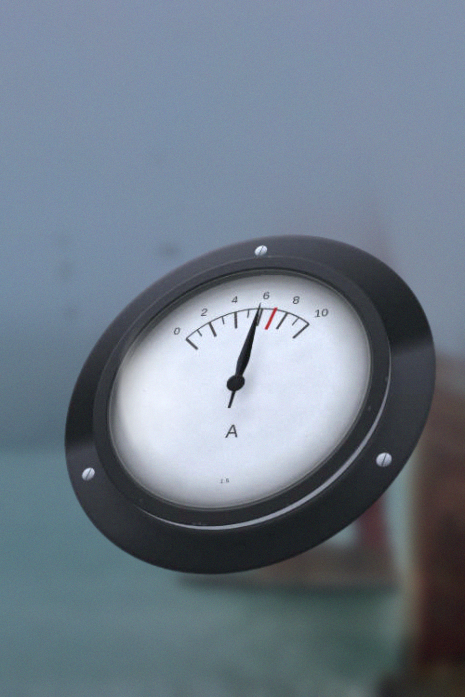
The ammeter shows 6,A
